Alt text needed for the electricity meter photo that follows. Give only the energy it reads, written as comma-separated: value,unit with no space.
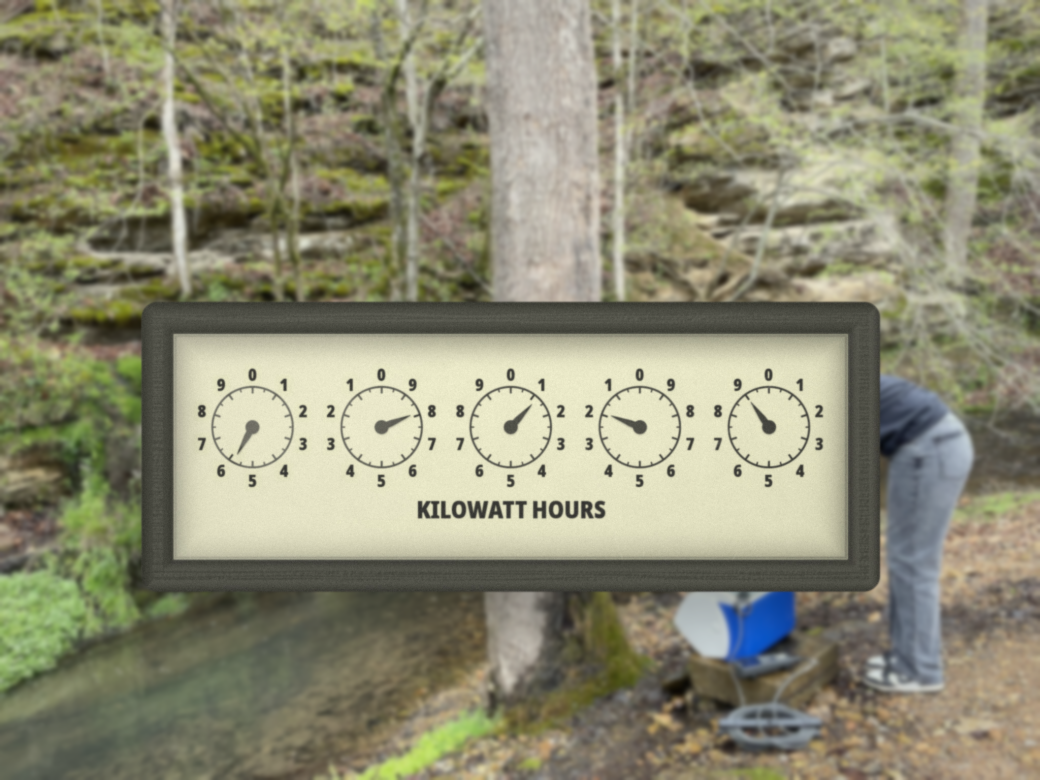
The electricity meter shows 58119,kWh
